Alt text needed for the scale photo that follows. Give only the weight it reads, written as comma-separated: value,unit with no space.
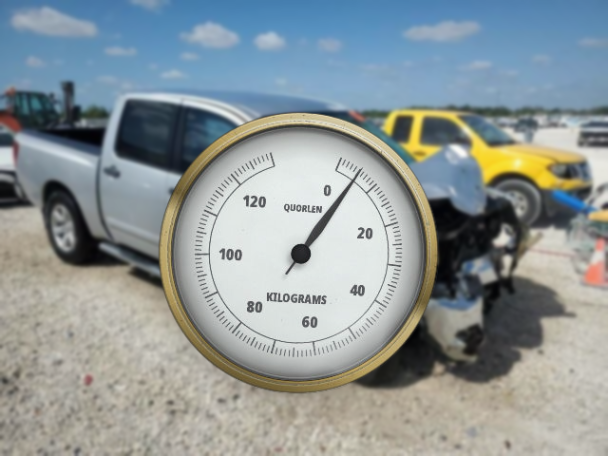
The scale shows 5,kg
